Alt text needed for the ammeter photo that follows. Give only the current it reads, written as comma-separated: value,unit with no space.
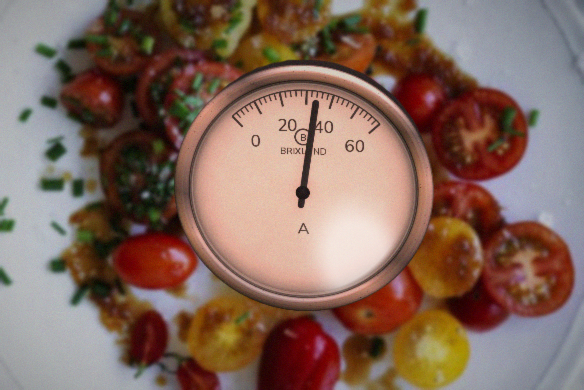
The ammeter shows 34,A
